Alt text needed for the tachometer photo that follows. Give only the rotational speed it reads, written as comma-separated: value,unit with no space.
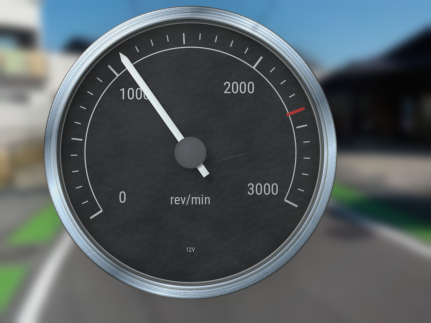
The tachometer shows 1100,rpm
